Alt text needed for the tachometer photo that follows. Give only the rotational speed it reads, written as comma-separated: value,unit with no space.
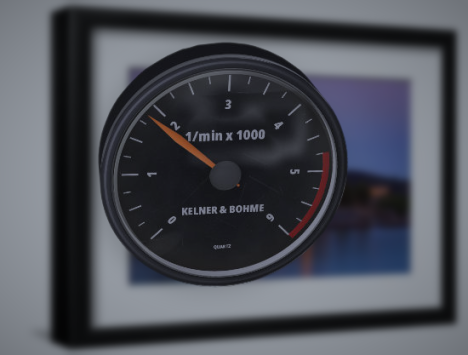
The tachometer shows 1875,rpm
